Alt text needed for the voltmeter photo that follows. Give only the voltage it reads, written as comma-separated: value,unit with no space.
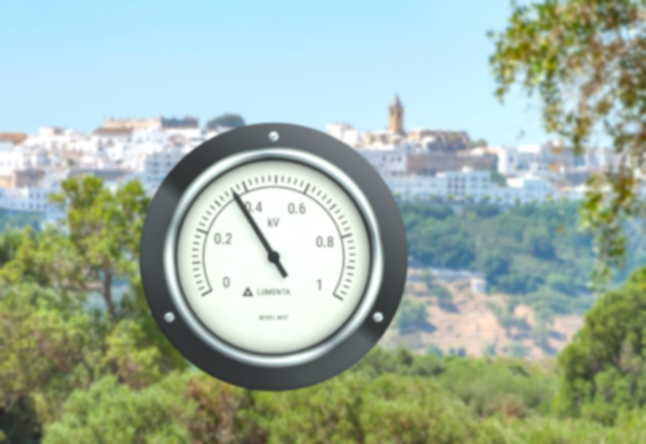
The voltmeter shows 0.36,kV
